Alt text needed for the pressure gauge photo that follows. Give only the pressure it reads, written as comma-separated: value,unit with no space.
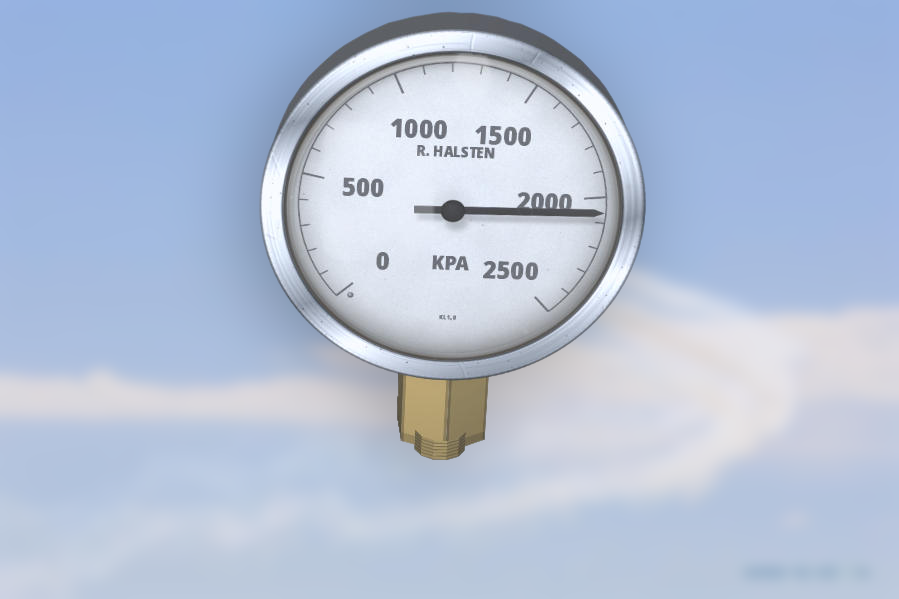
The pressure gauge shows 2050,kPa
